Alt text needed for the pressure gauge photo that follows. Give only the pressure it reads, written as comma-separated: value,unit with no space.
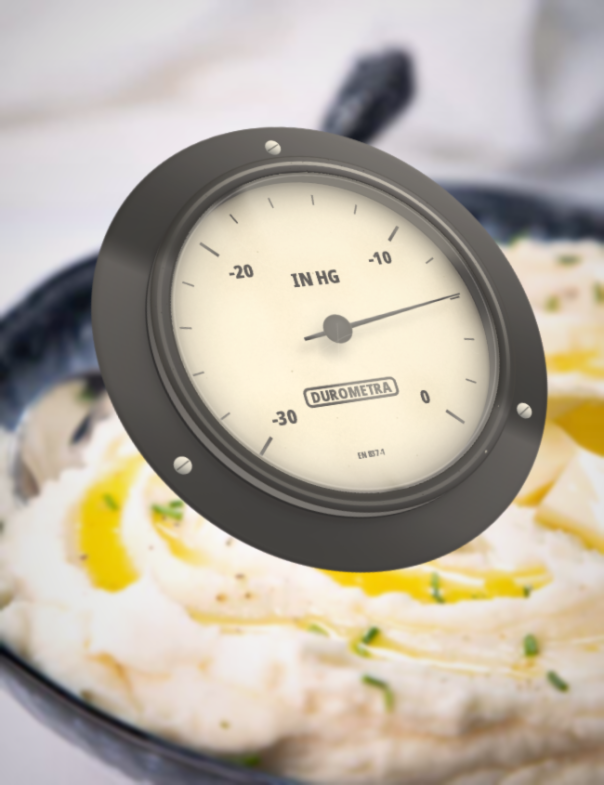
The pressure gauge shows -6,inHg
